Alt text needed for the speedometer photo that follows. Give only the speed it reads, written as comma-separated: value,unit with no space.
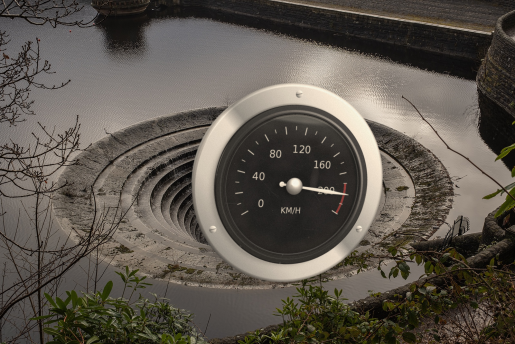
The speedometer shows 200,km/h
